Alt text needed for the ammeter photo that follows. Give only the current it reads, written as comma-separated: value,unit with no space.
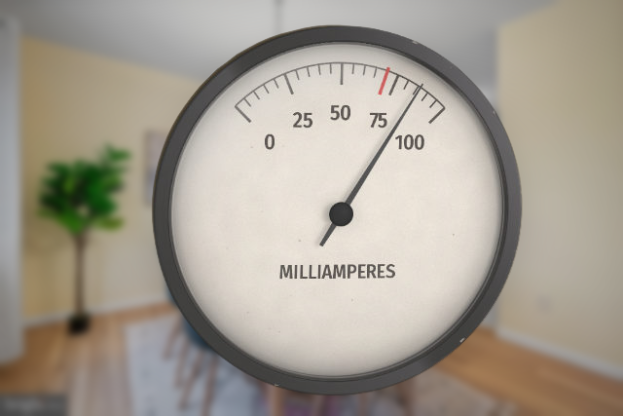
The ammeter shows 85,mA
